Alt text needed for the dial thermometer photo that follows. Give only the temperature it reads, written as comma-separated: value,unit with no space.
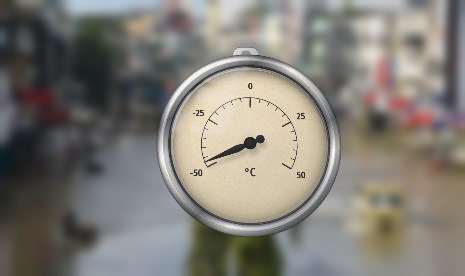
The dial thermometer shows -47.5,°C
